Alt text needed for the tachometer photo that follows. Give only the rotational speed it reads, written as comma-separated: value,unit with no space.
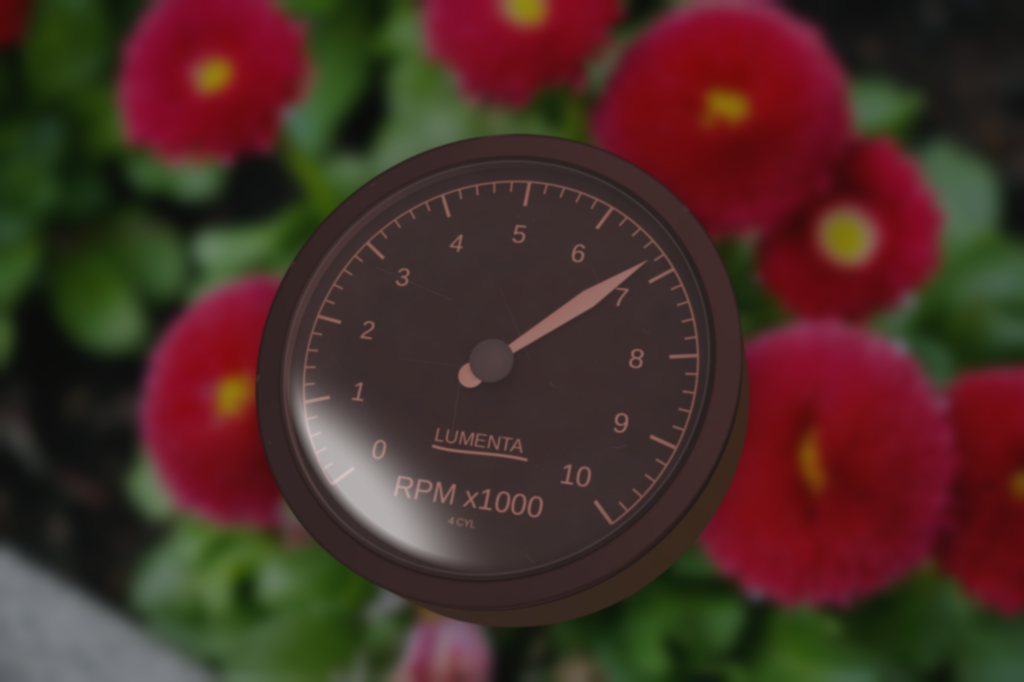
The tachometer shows 6800,rpm
